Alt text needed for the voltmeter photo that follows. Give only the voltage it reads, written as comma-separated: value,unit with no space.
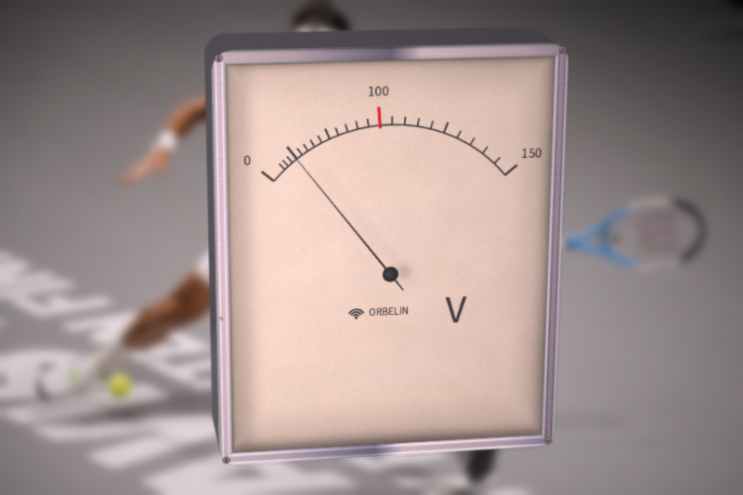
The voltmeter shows 50,V
